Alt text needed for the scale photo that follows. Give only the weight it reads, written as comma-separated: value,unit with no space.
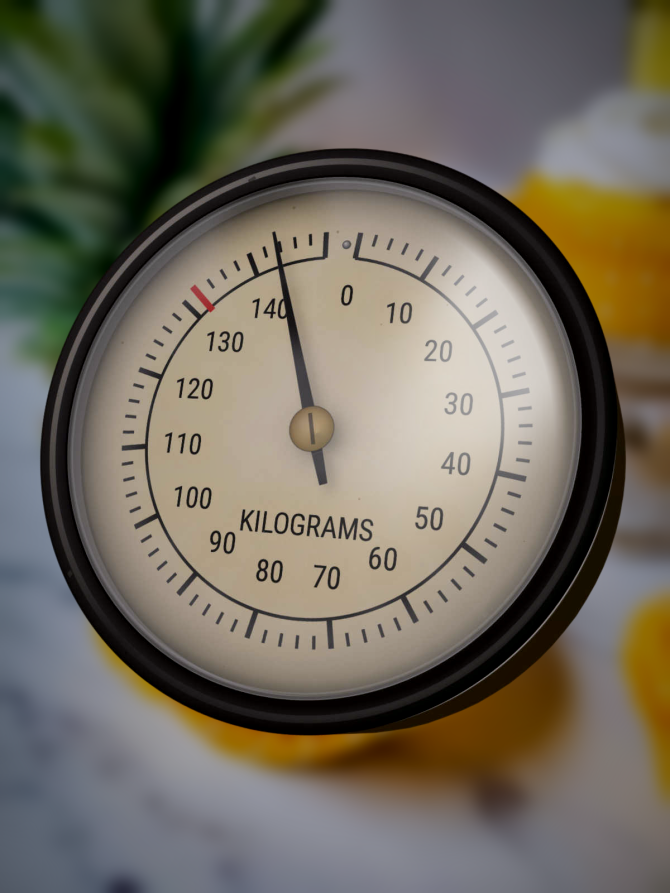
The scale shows 144,kg
